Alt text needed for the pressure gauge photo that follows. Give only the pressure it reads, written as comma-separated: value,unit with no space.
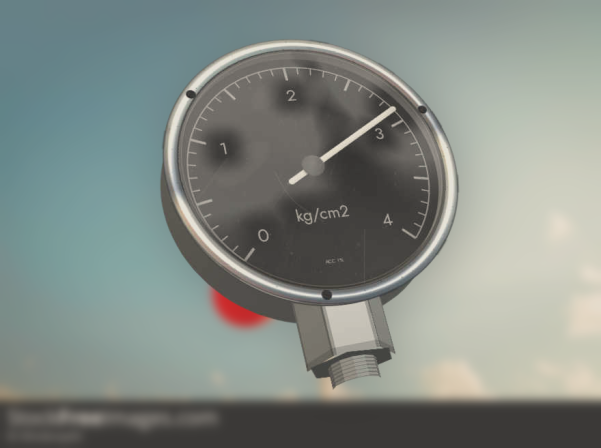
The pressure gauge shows 2.9,kg/cm²
